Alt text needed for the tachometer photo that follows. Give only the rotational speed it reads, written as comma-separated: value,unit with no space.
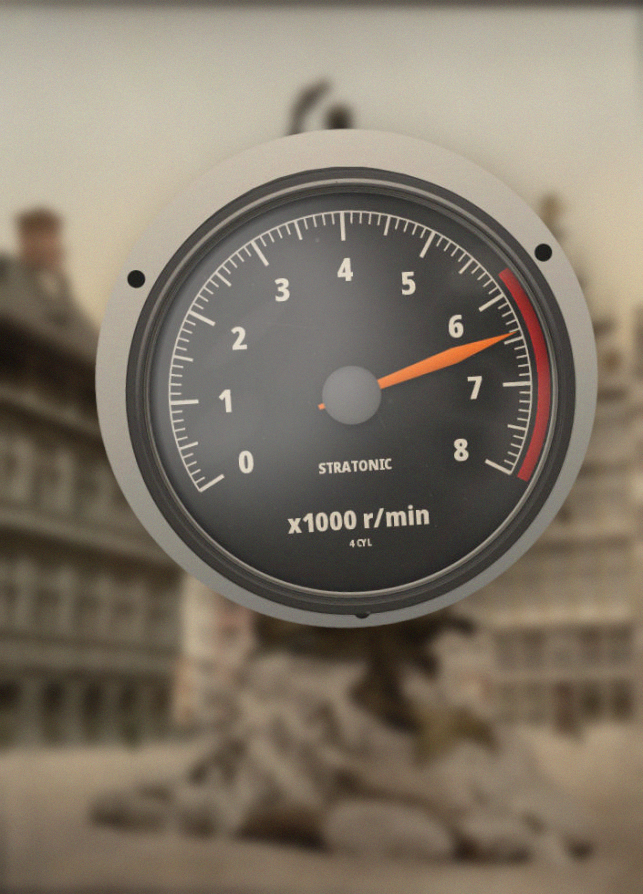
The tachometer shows 6400,rpm
